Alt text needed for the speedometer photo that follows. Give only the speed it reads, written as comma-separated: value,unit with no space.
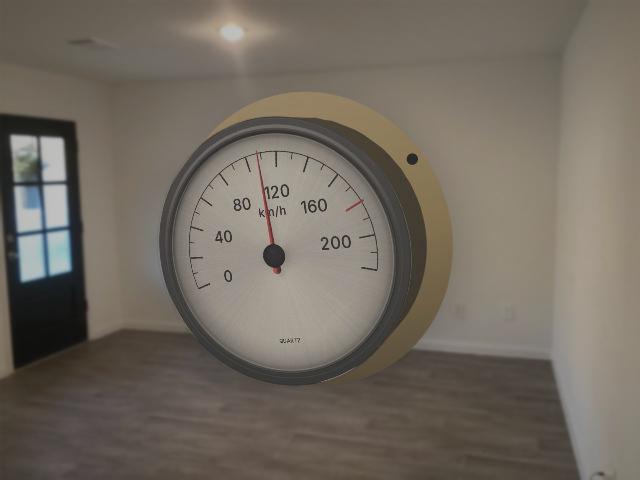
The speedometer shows 110,km/h
